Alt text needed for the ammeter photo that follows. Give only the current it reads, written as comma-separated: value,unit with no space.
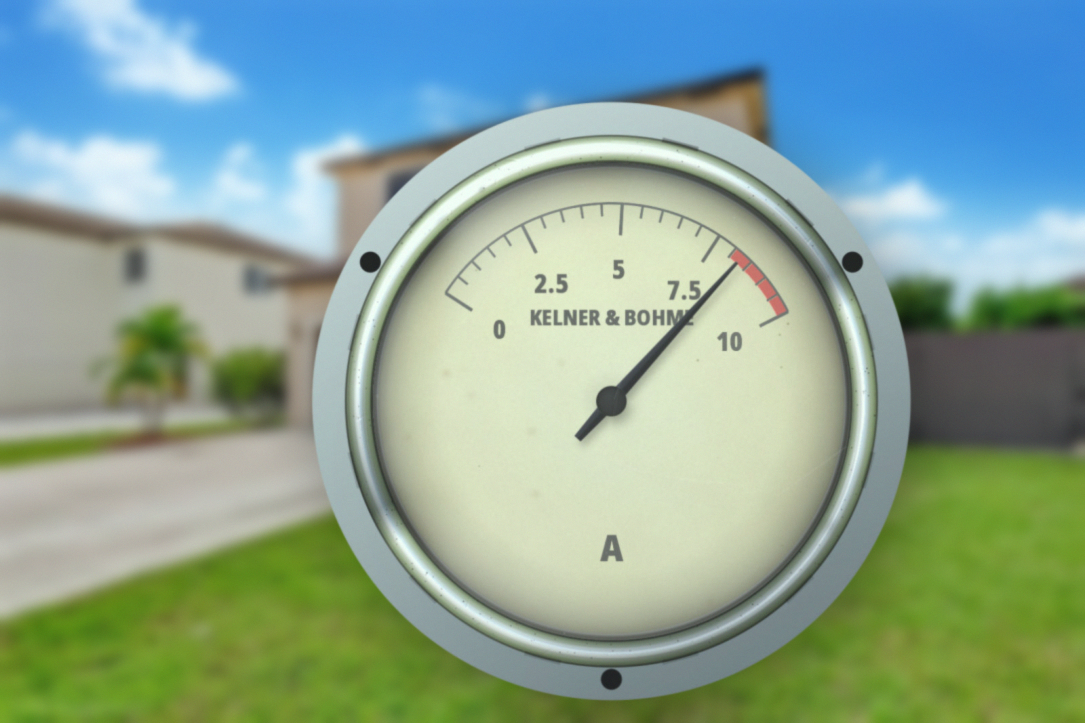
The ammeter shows 8.25,A
